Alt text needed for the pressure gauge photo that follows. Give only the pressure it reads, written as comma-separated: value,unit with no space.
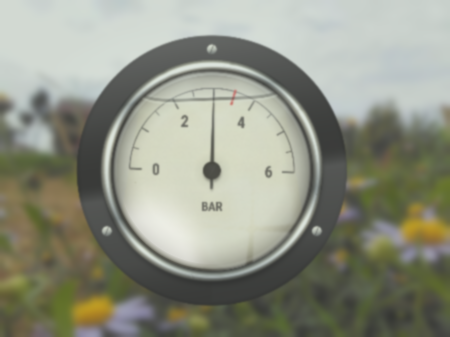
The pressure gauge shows 3,bar
